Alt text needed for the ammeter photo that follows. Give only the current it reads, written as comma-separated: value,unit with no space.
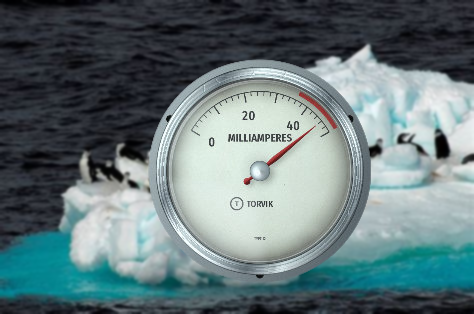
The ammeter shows 46,mA
